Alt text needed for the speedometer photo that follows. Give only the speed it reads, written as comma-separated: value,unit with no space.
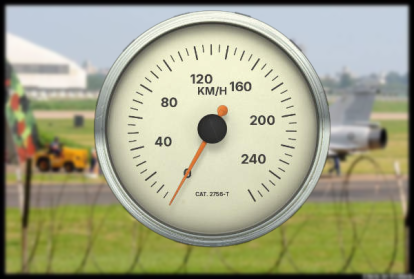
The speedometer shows 0,km/h
